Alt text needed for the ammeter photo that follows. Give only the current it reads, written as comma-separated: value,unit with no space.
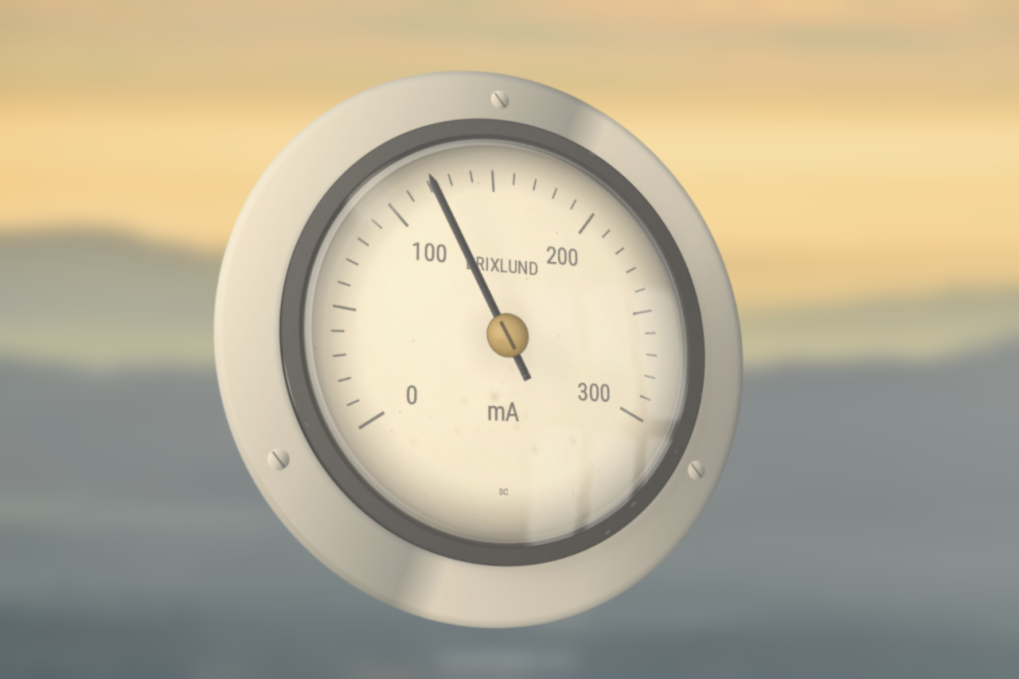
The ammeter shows 120,mA
